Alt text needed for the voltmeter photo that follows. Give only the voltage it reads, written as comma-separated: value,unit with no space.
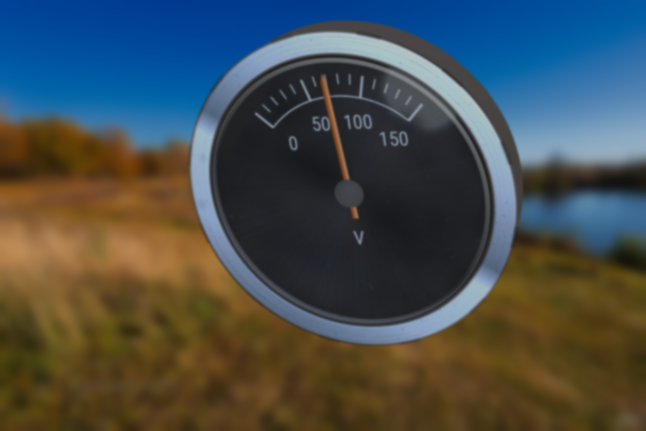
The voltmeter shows 70,V
